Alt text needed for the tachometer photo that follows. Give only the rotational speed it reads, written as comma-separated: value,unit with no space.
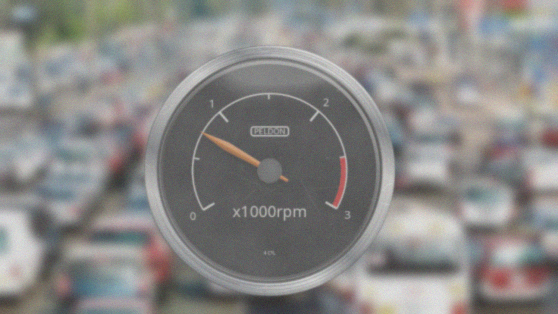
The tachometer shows 750,rpm
